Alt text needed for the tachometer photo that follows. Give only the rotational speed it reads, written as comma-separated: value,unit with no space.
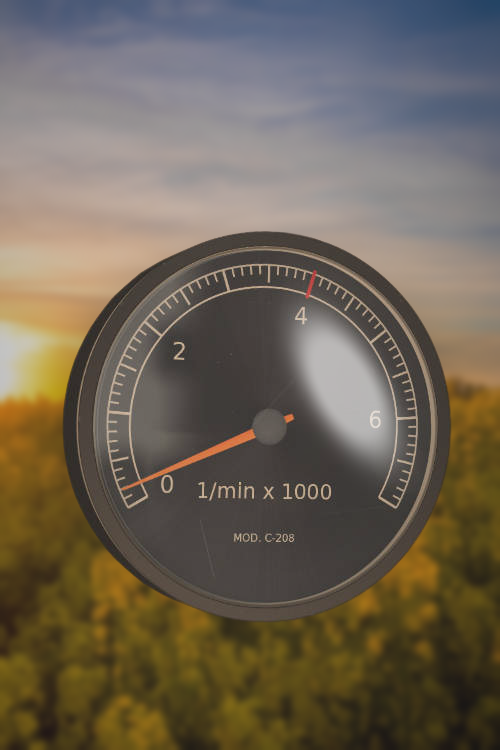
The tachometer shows 200,rpm
